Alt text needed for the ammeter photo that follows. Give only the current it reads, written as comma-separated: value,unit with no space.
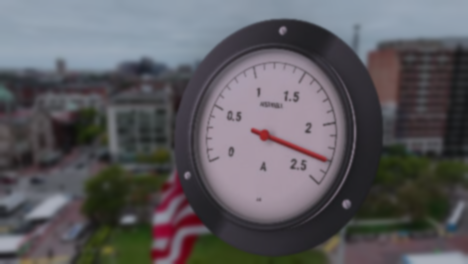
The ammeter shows 2.3,A
